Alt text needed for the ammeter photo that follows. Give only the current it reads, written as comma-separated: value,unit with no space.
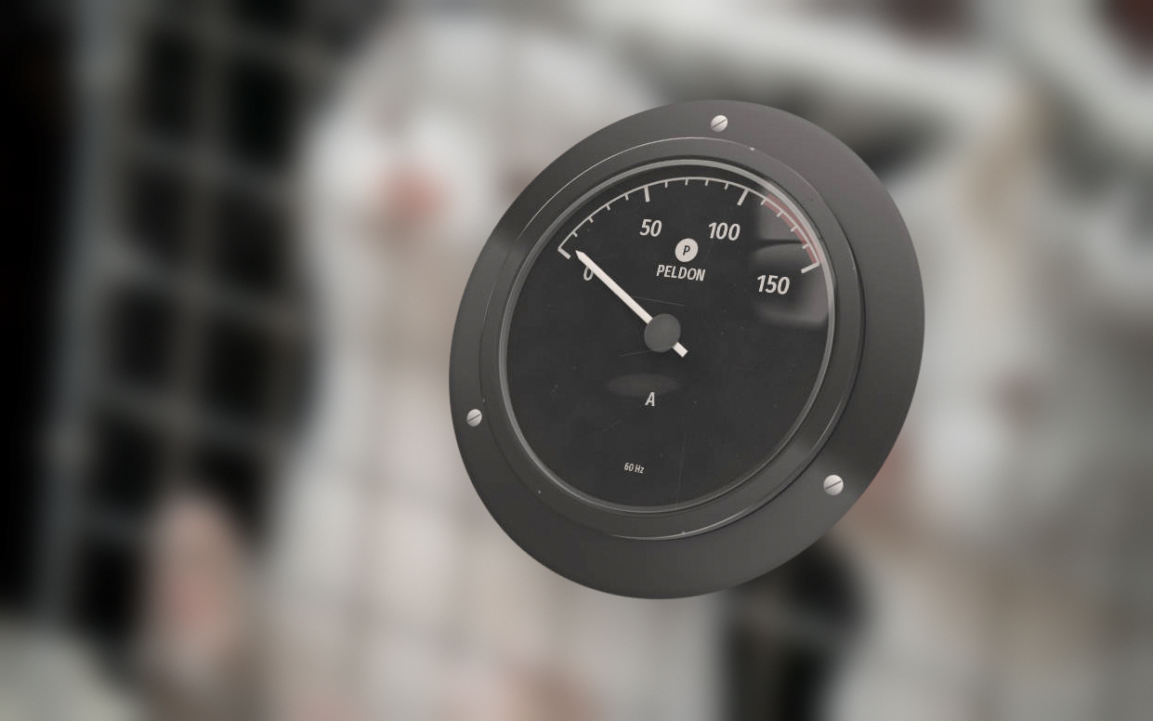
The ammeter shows 5,A
